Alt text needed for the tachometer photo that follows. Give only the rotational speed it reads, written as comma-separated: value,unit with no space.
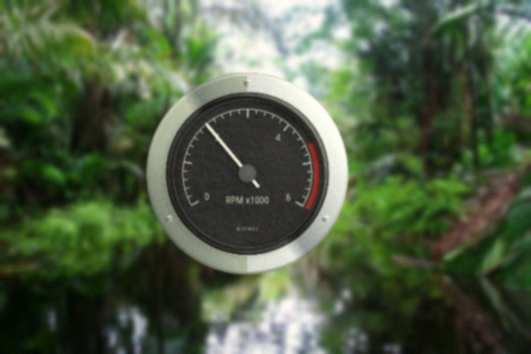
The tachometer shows 2000,rpm
